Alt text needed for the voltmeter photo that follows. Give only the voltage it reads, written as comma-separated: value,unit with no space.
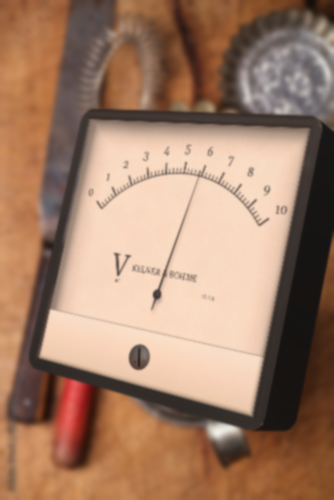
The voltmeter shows 6,V
